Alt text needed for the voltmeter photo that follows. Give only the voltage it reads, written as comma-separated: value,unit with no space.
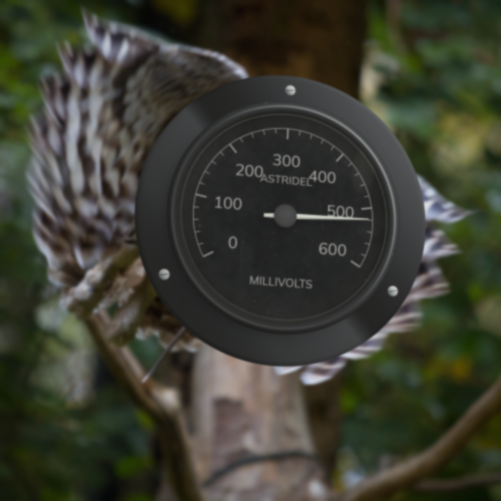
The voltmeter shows 520,mV
